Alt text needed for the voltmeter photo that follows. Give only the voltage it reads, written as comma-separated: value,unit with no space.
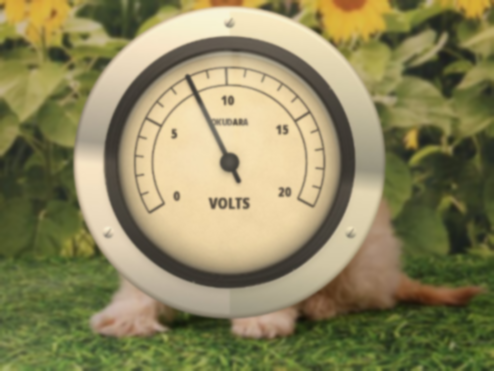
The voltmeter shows 8,V
